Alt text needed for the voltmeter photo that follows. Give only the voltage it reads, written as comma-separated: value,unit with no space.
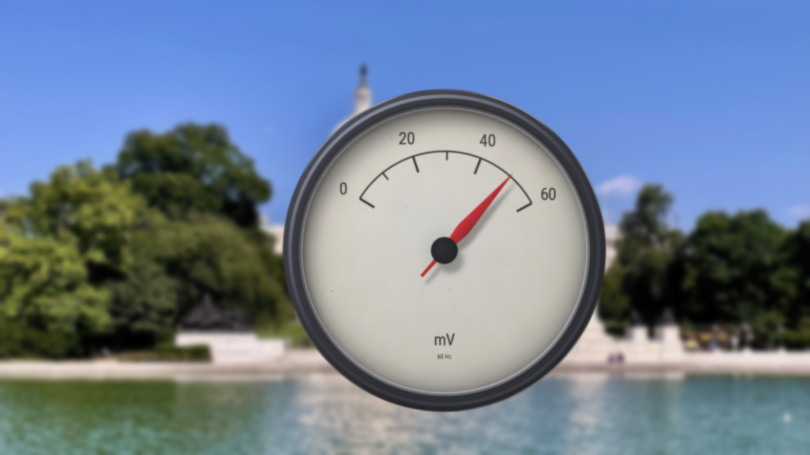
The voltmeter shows 50,mV
